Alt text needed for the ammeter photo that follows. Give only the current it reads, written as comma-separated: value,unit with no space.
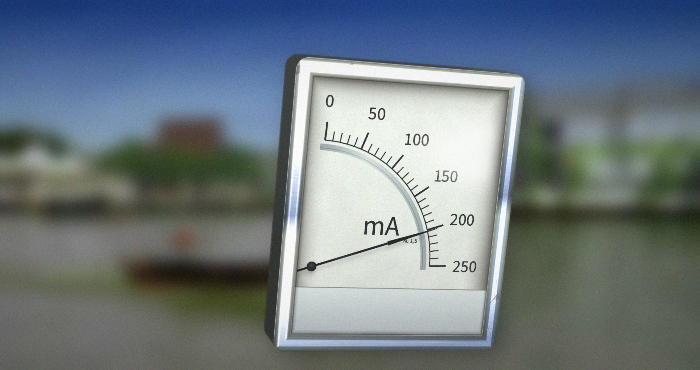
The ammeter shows 200,mA
